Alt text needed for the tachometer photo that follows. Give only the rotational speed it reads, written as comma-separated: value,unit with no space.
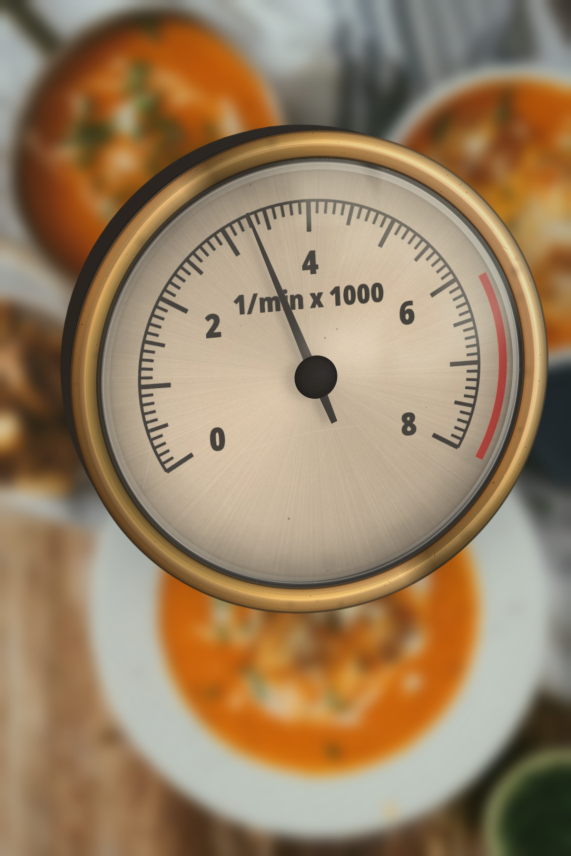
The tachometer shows 3300,rpm
